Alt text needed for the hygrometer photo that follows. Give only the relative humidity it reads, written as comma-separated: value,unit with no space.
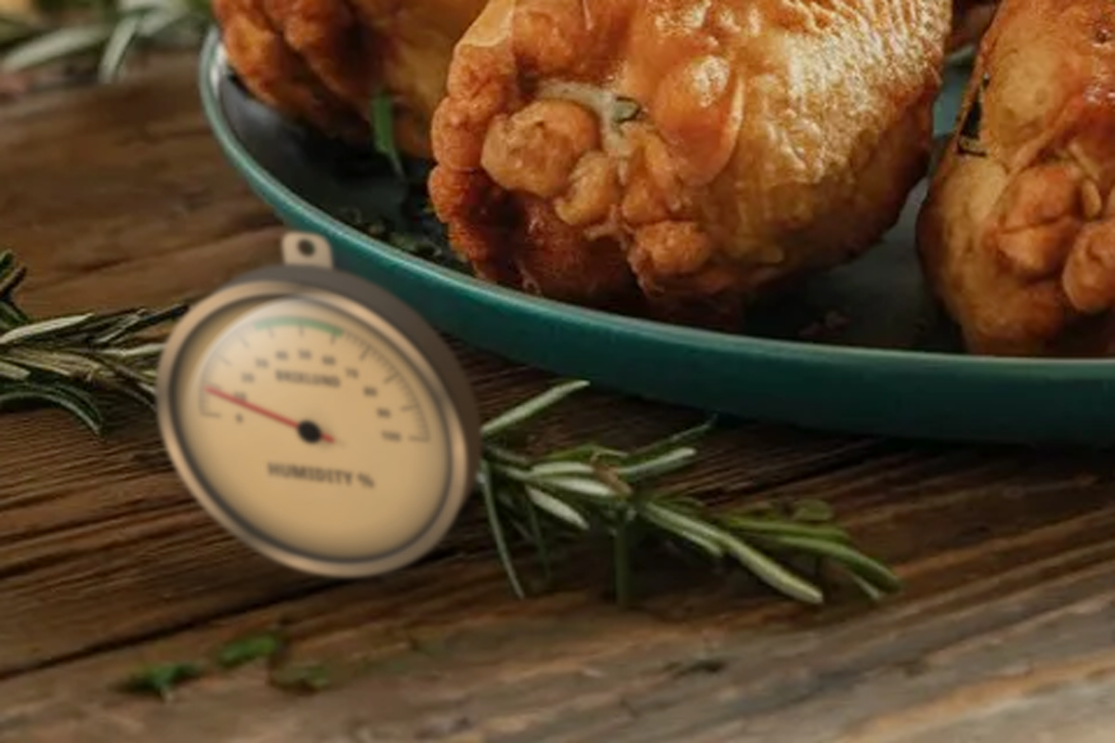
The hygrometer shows 10,%
